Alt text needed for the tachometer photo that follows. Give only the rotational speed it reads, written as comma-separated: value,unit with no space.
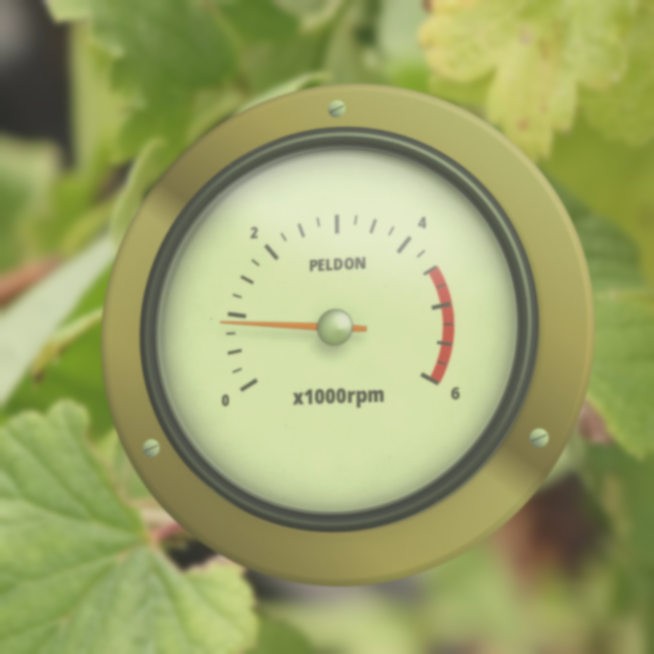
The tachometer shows 875,rpm
